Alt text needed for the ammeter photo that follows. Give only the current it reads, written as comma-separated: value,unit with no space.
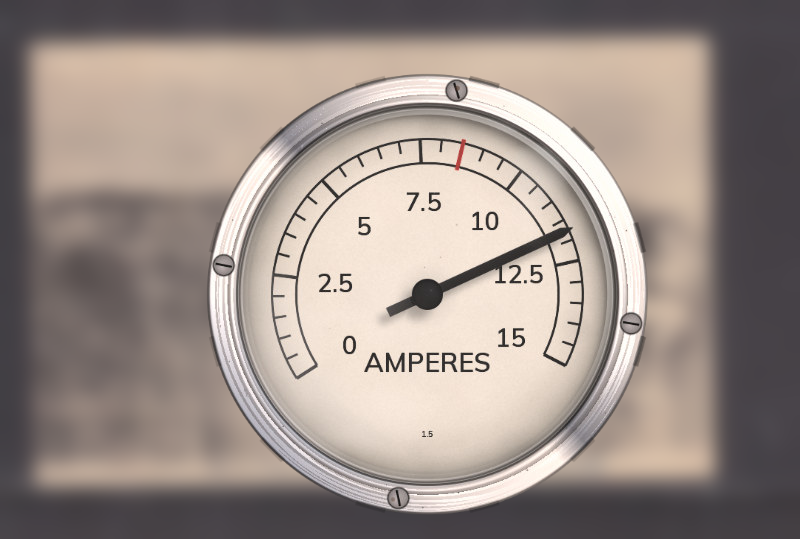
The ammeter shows 11.75,A
